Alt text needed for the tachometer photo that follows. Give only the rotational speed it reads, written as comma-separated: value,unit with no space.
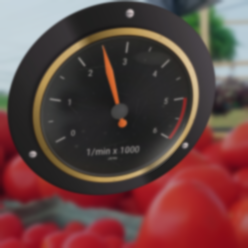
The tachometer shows 2500,rpm
